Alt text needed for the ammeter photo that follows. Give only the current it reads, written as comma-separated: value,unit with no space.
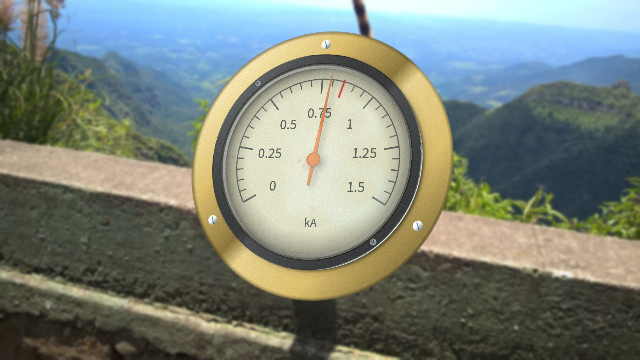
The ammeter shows 0.8,kA
